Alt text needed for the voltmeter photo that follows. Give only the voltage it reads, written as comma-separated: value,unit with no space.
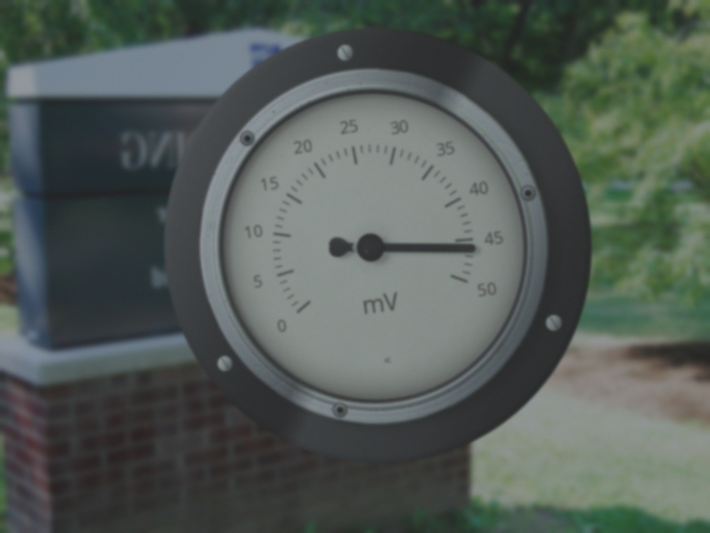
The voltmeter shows 46,mV
